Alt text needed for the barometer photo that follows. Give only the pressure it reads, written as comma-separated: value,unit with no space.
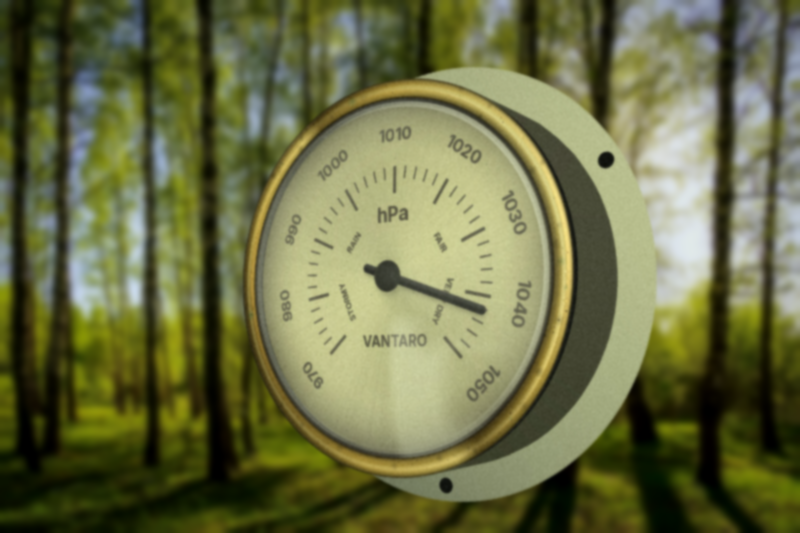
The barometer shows 1042,hPa
